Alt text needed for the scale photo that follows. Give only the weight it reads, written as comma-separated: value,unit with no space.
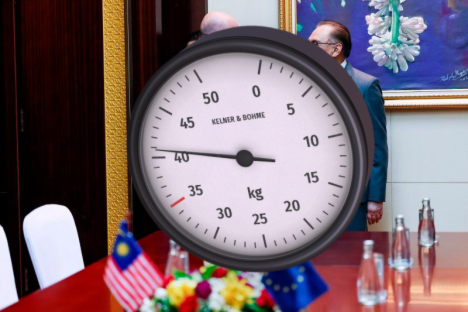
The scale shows 41,kg
